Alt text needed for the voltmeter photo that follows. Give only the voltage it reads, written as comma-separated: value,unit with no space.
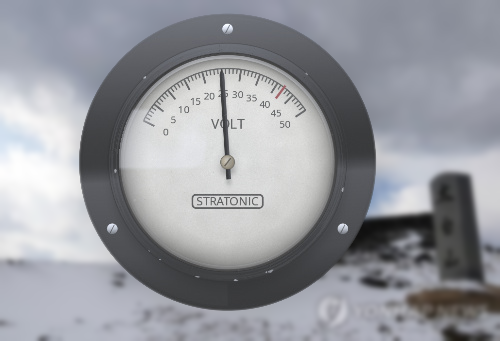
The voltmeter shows 25,V
